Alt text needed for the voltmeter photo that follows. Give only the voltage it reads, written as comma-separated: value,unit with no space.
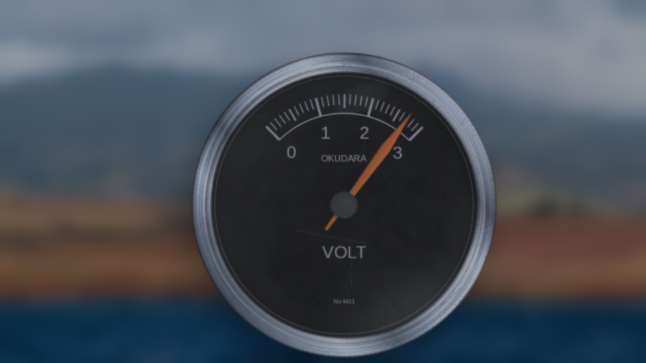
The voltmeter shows 2.7,V
